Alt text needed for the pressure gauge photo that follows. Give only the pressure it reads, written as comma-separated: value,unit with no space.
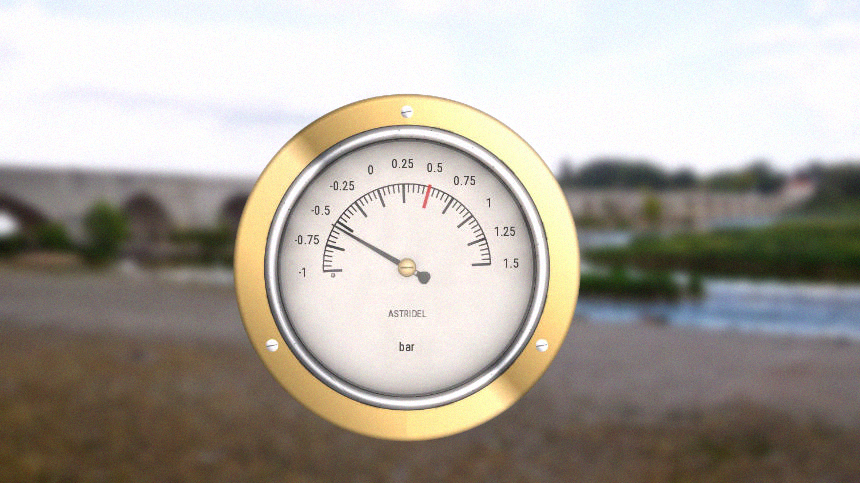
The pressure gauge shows -0.55,bar
